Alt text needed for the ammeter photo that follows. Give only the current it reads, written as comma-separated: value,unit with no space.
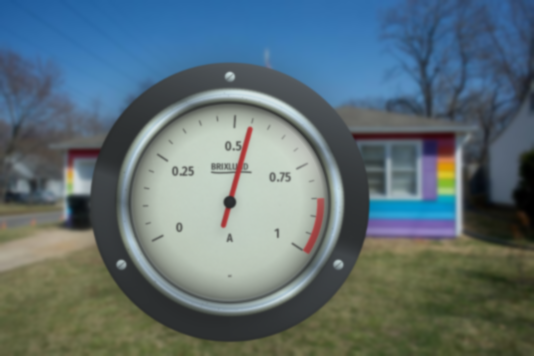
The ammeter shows 0.55,A
